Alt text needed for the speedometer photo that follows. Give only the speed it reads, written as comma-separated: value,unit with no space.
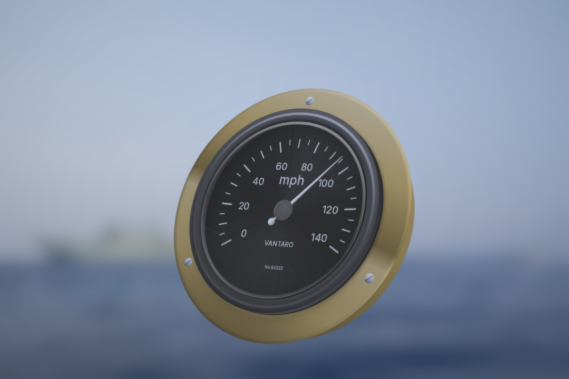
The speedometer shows 95,mph
